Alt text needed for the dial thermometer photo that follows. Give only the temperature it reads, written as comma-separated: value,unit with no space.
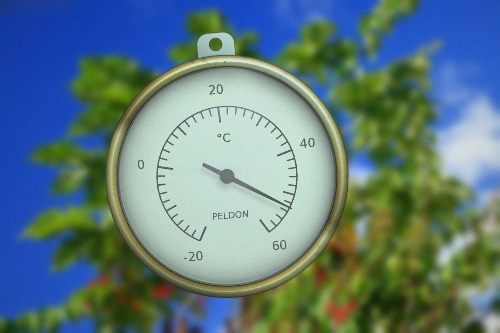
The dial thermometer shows 53,°C
